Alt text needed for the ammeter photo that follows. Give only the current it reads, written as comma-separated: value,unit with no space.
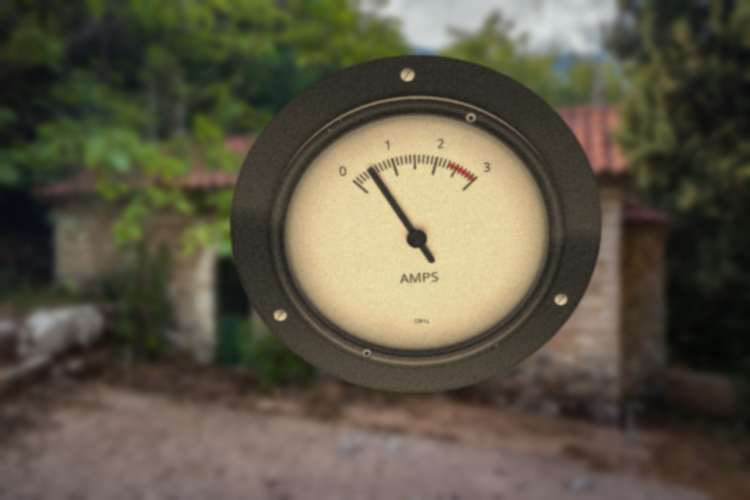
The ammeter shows 0.5,A
